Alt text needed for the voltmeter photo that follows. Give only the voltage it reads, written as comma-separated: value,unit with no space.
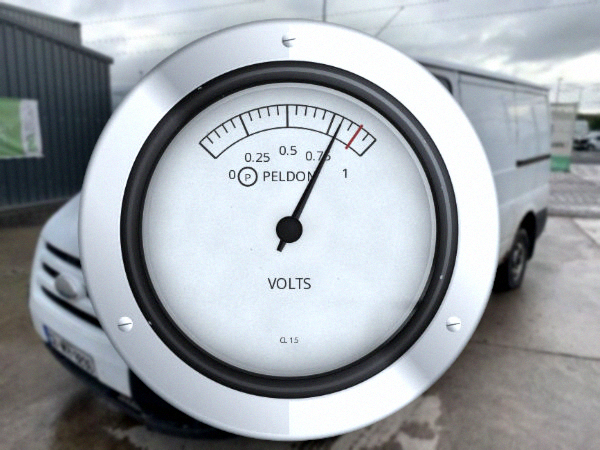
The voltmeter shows 0.8,V
